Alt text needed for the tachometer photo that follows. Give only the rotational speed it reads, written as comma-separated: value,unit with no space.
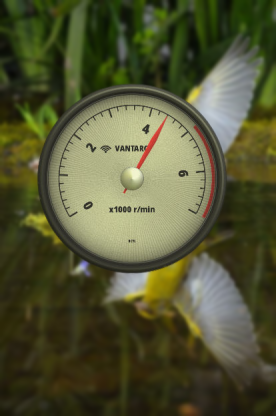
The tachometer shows 4400,rpm
